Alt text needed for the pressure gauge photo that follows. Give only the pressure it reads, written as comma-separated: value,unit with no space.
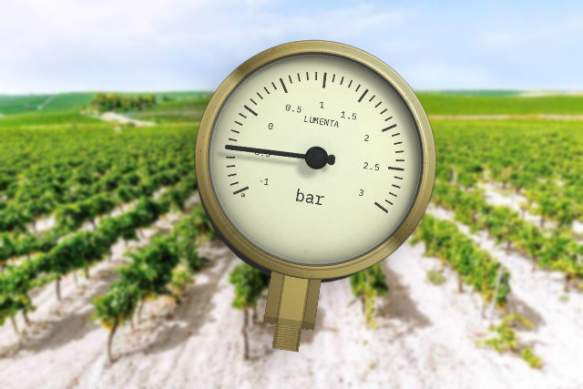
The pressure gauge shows -0.5,bar
